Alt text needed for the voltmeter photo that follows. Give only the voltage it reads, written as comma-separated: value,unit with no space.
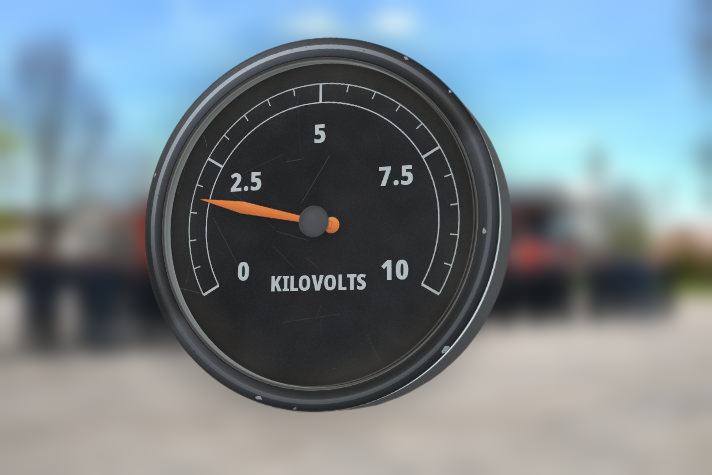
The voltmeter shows 1.75,kV
